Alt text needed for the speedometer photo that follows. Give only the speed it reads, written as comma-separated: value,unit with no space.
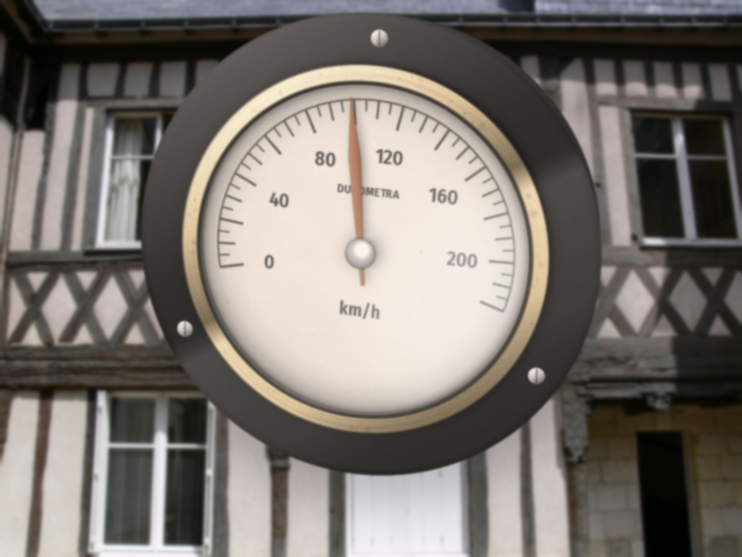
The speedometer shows 100,km/h
